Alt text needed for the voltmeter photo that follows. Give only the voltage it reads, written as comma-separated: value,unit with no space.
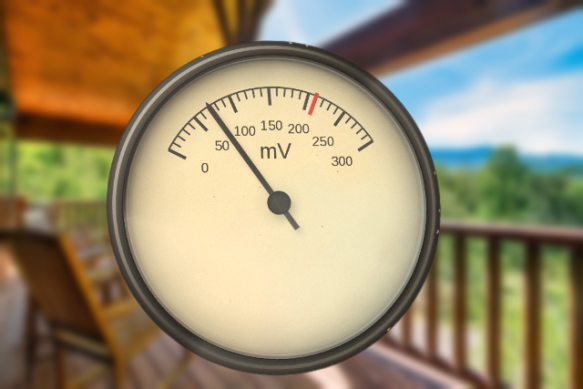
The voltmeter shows 70,mV
